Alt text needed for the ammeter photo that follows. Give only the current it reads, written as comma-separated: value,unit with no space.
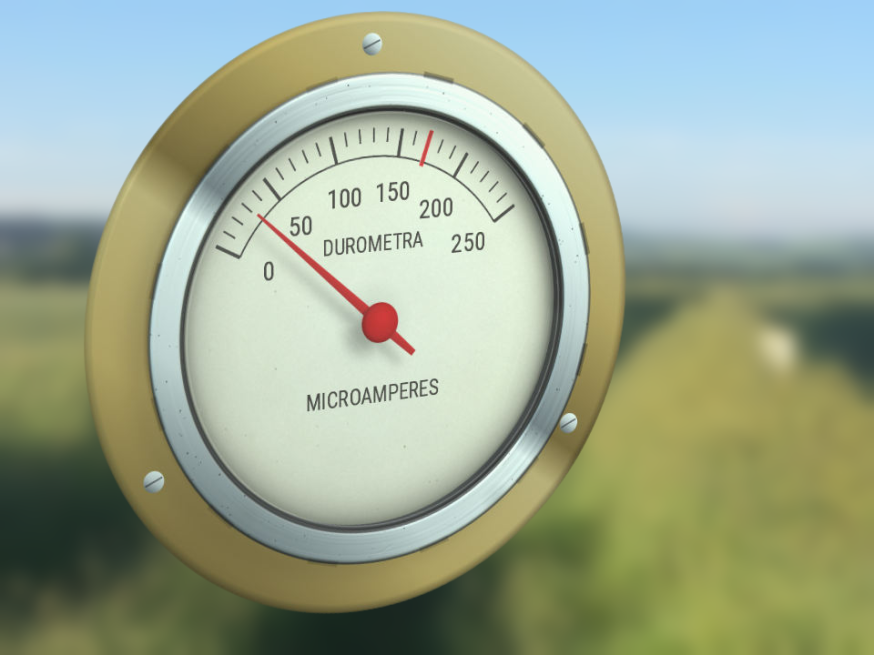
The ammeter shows 30,µA
